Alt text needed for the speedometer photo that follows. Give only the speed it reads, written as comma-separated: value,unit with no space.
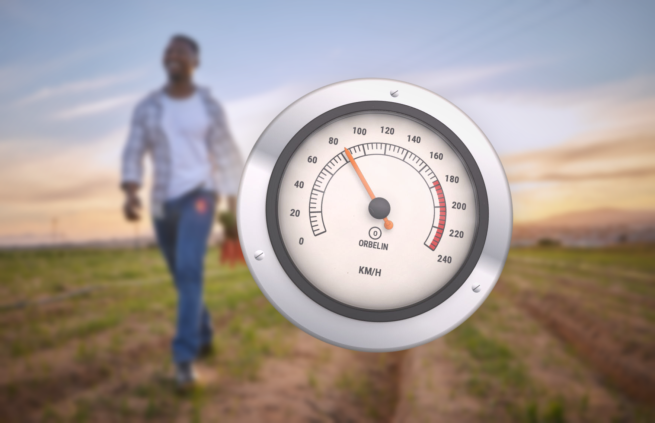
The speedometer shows 84,km/h
